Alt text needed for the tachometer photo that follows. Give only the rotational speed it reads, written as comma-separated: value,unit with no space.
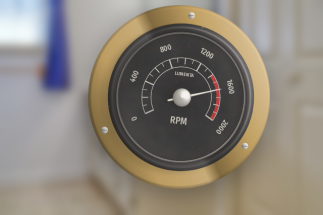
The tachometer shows 1600,rpm
